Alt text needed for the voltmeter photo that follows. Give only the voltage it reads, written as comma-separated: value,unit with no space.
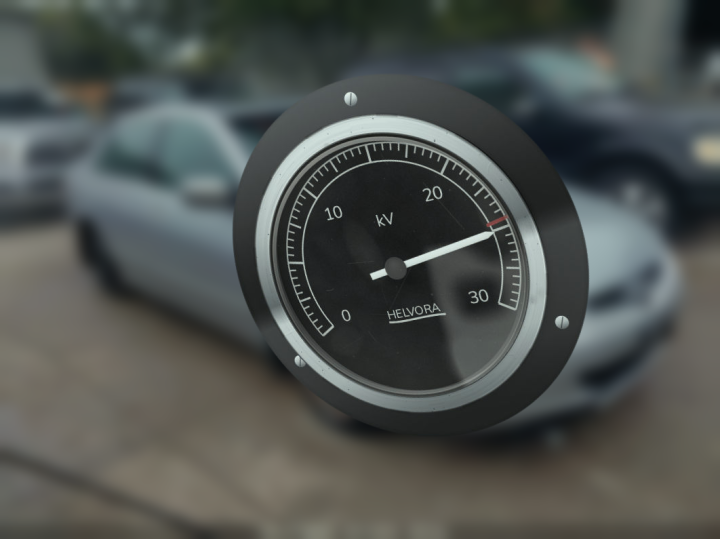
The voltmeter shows 25,kV
